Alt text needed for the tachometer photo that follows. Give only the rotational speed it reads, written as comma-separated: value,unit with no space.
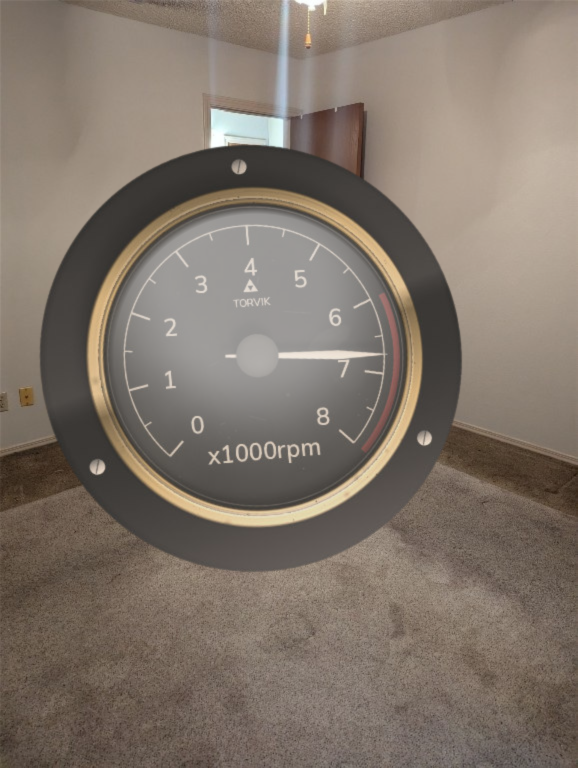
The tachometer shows 6750,rpm
